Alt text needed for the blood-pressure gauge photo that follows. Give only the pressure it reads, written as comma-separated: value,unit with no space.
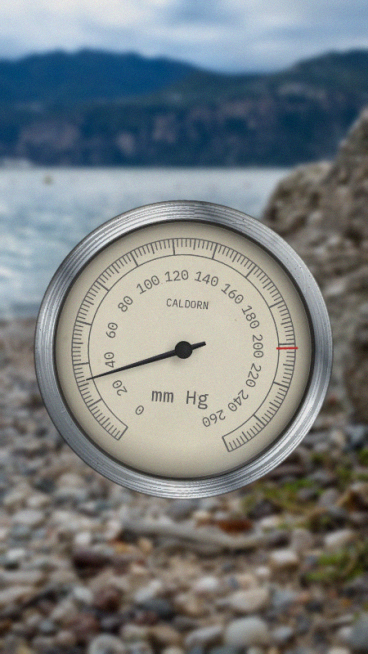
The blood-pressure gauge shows 32,mmHg
